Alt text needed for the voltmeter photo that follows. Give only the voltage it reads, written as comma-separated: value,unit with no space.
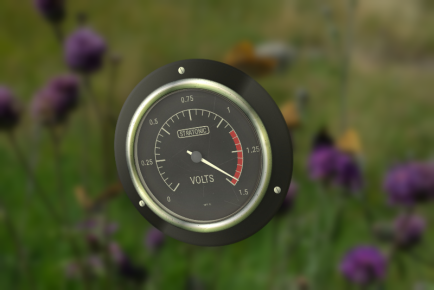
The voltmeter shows 1.45,V
